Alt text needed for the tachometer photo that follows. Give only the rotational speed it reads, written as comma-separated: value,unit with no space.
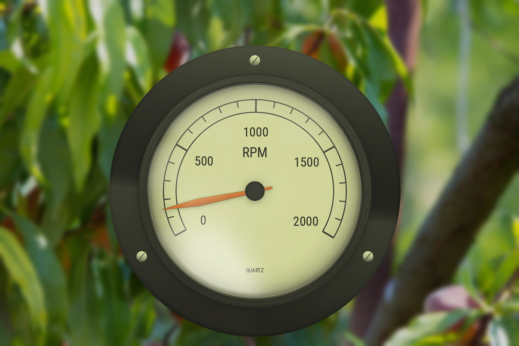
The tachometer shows 150,rpm
